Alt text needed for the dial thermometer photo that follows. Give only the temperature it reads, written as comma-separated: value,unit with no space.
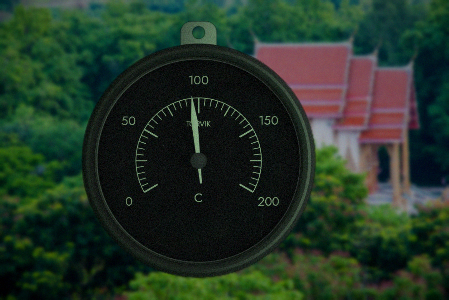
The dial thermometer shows 95,°C
